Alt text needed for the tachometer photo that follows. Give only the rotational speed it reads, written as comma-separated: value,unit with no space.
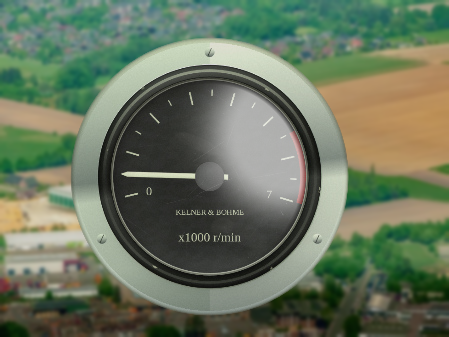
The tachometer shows 500,rpm
